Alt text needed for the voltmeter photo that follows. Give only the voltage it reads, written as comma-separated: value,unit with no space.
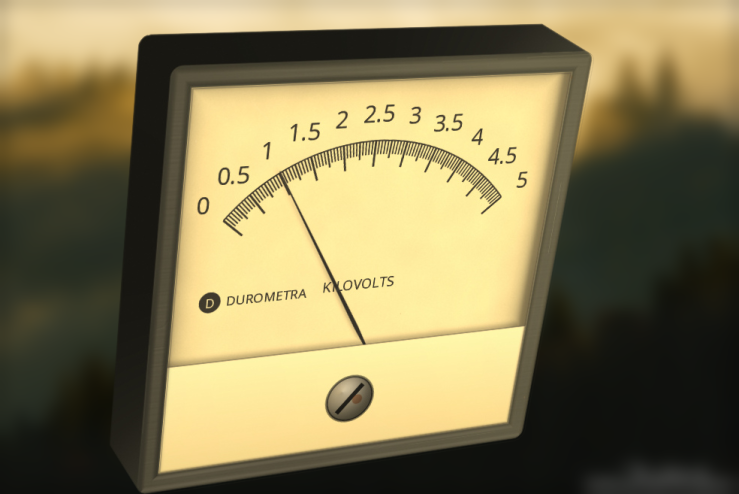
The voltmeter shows 1,kV
